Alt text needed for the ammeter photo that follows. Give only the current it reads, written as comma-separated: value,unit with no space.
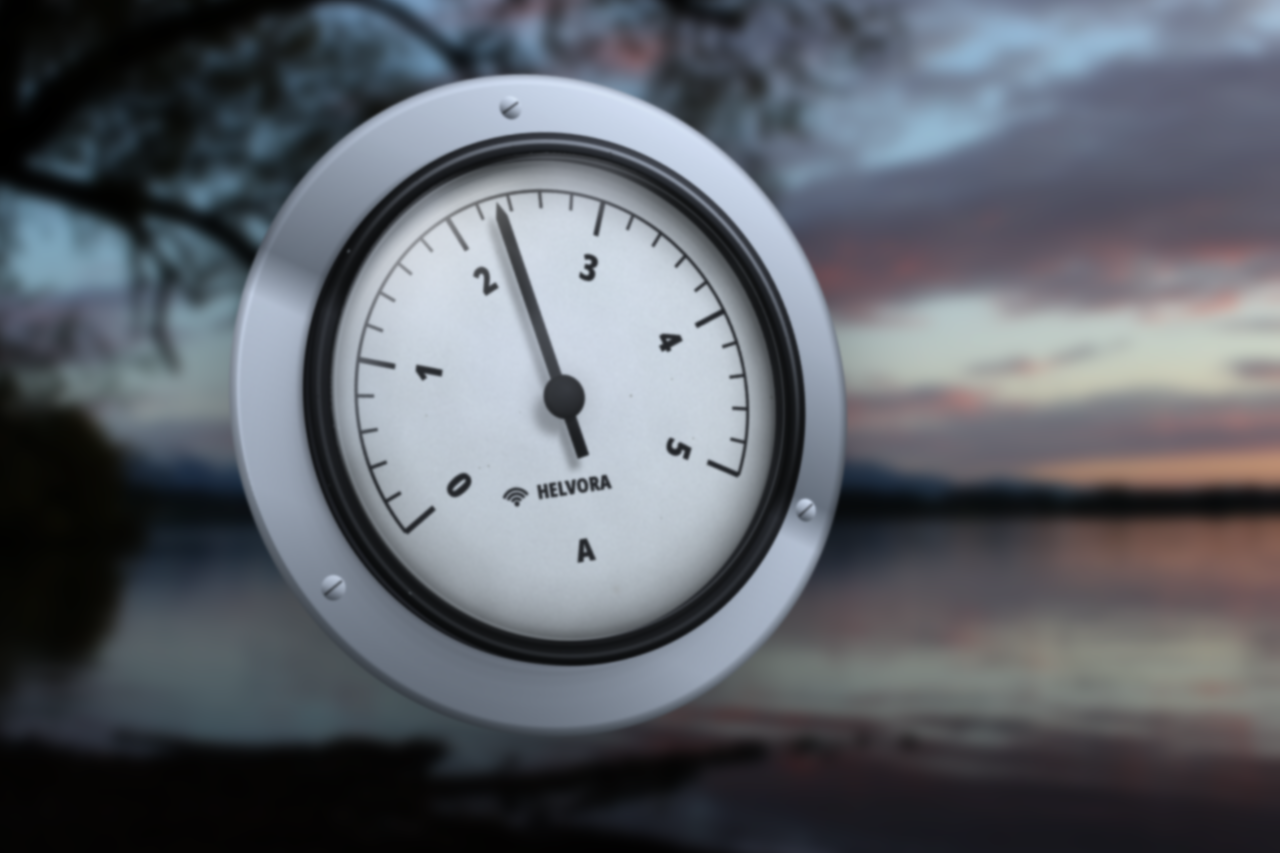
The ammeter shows 2.3,A
